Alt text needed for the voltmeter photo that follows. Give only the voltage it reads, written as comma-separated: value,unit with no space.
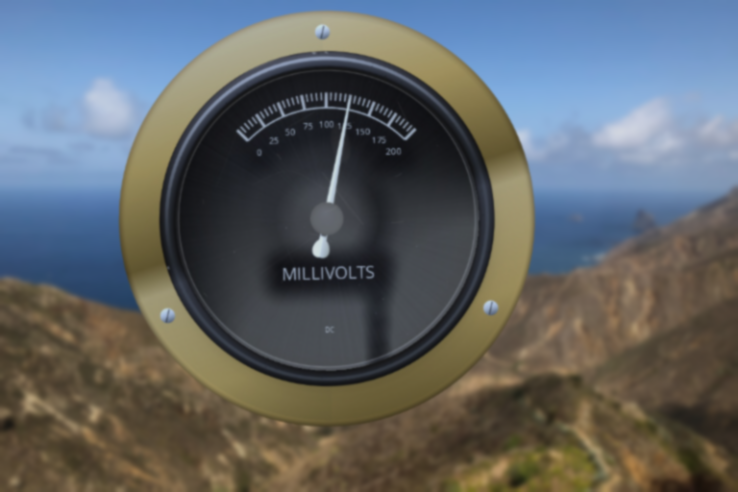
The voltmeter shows 125,mV
